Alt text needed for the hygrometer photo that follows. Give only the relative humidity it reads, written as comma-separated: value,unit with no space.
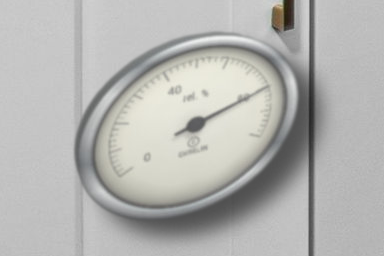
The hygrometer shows 80,%
